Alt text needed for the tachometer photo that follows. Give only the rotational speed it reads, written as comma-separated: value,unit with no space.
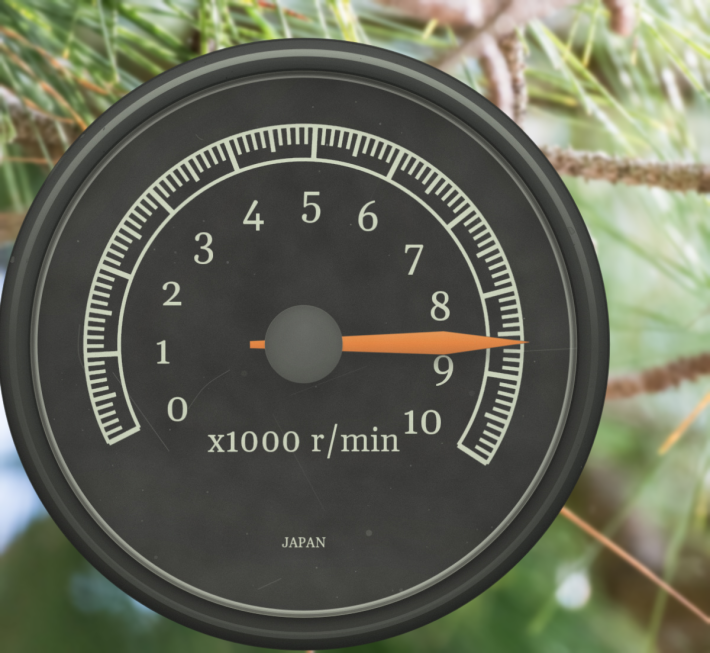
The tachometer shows 8600,rpm
